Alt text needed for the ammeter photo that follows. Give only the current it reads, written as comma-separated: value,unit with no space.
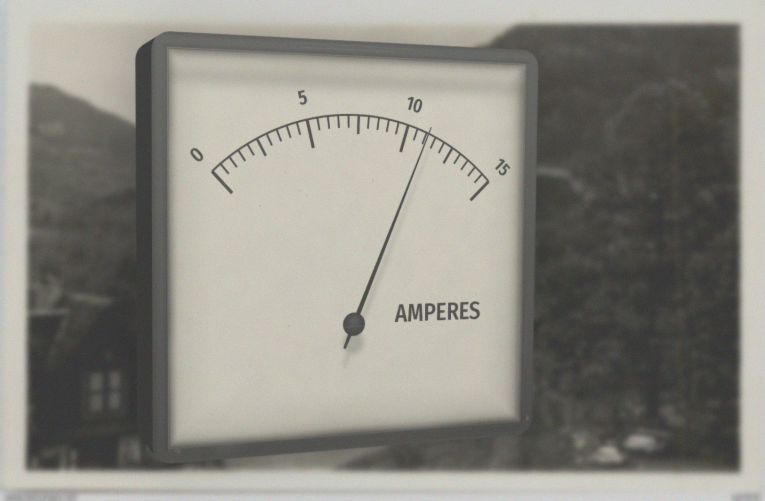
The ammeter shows 11,A
